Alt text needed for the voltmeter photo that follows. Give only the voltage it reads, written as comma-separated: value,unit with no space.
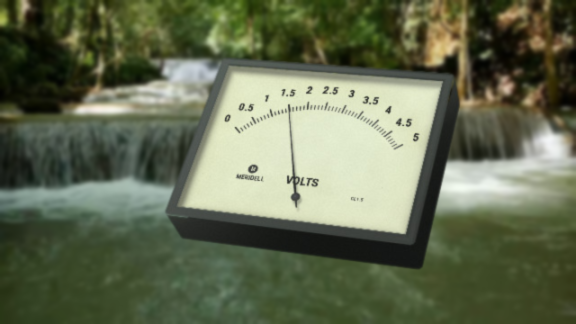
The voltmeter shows 1.5,V
